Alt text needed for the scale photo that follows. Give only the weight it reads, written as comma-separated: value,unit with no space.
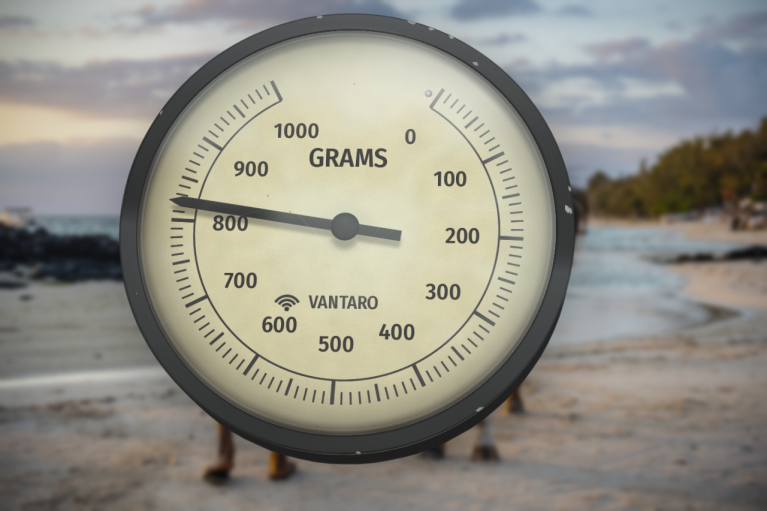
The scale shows 820,g
